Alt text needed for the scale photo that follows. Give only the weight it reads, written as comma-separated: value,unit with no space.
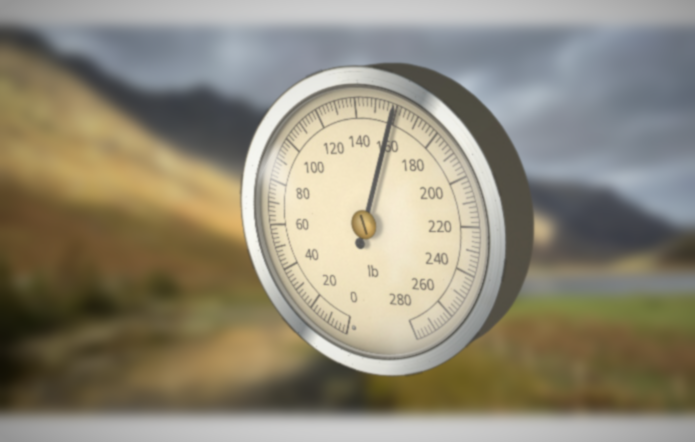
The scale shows 160,lb
